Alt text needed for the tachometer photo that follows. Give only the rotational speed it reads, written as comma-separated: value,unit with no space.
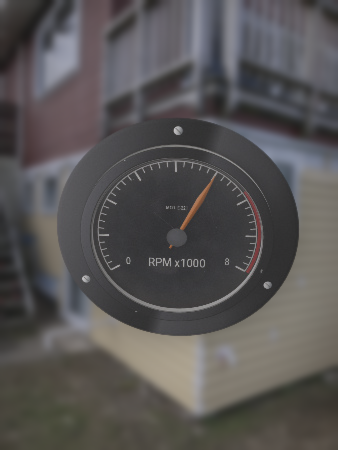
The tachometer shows 5000,rpm
